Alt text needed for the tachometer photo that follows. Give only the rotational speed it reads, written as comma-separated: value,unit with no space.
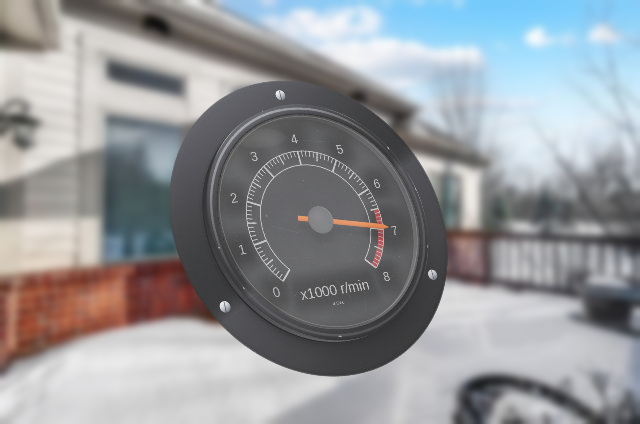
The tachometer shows 7000,rpm
